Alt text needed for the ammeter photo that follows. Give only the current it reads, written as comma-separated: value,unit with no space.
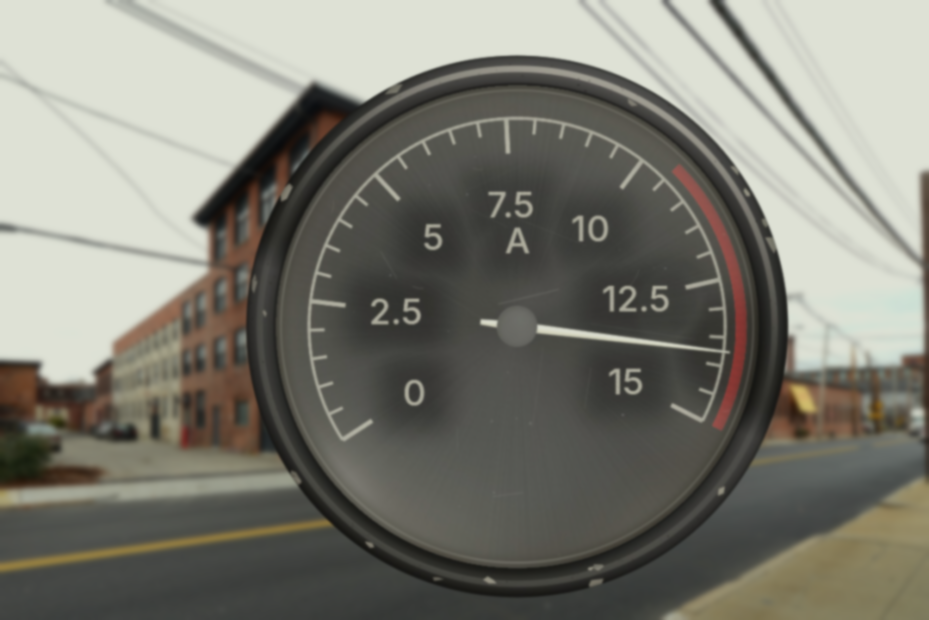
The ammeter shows 13.75,A
